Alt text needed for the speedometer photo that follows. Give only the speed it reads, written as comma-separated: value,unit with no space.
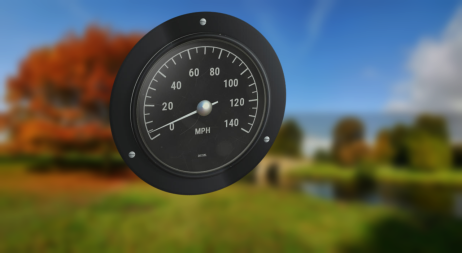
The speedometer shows 5,mph
